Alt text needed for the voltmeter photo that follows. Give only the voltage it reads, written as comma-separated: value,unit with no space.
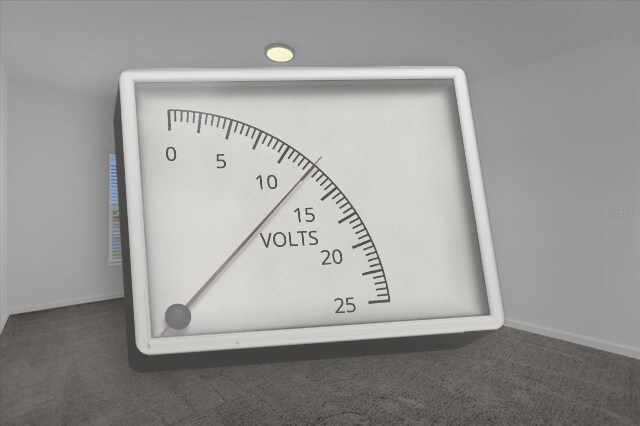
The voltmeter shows 12.5,V
